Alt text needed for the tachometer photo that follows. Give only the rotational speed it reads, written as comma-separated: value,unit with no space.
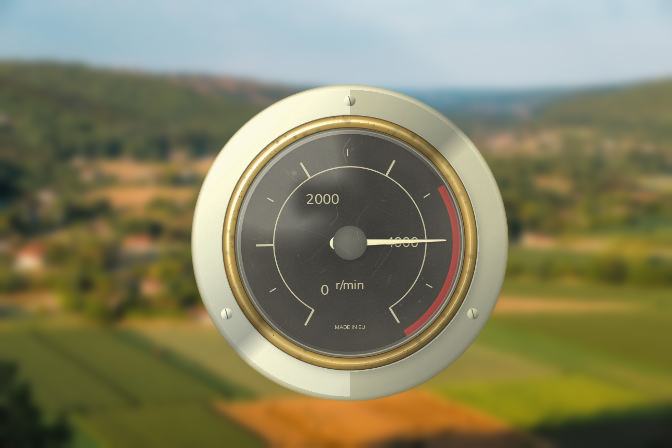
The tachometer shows 4000,rpm
